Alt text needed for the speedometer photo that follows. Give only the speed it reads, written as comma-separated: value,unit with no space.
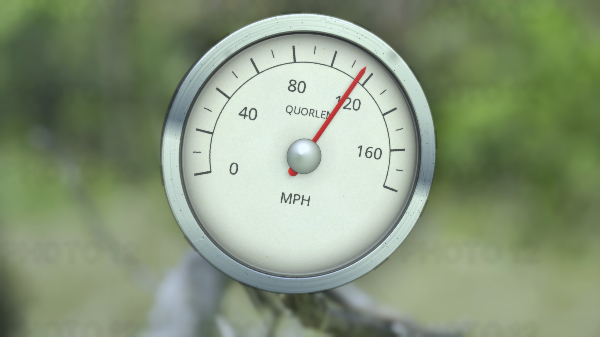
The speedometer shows 115,mph
